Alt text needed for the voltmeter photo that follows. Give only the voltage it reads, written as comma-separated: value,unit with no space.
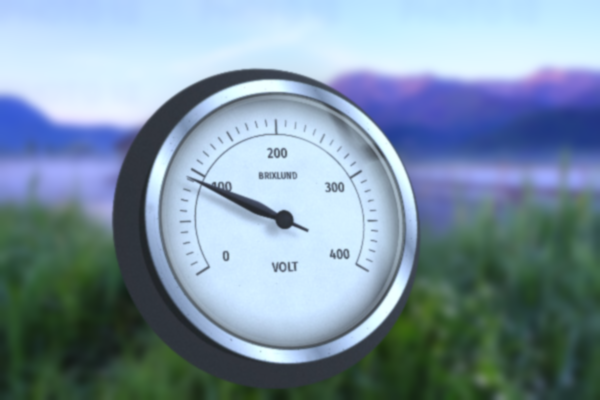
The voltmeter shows 90,V
